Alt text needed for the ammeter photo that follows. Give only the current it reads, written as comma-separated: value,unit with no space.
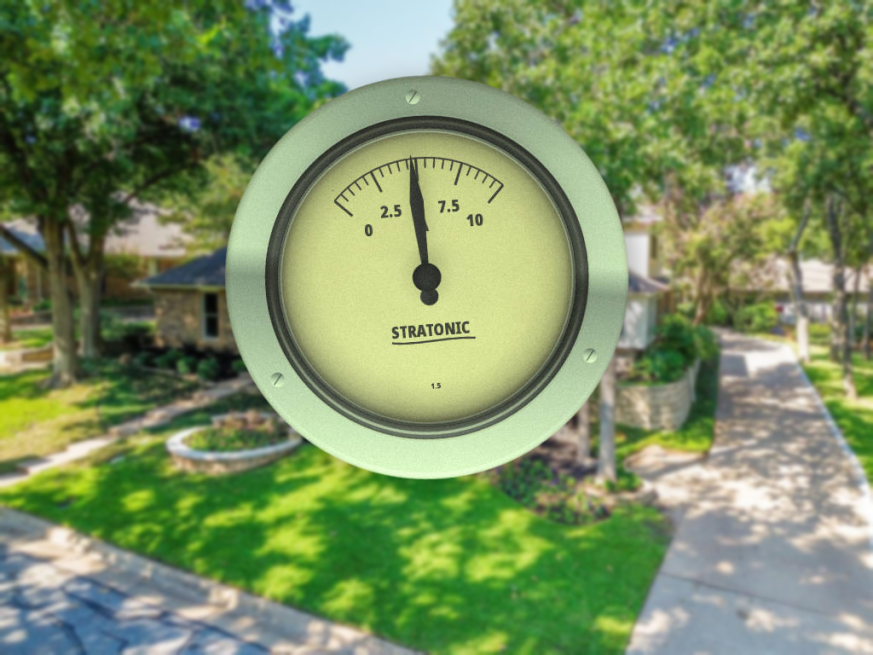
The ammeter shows 4.75,A
